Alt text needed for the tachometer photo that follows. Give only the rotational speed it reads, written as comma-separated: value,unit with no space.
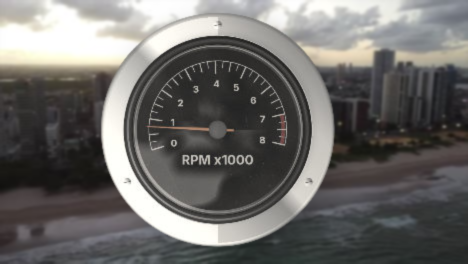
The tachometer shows 750,rpm
